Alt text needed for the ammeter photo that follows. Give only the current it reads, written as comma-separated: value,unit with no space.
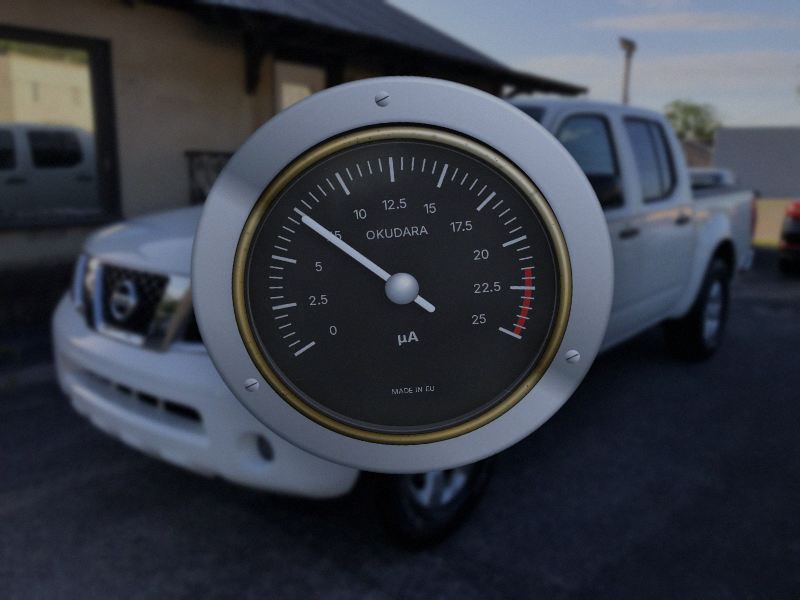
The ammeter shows 7.5,µA
